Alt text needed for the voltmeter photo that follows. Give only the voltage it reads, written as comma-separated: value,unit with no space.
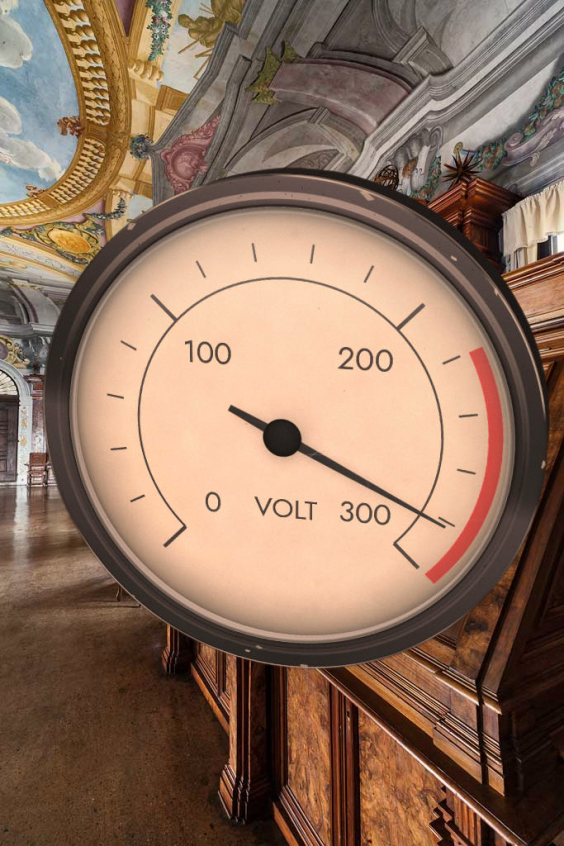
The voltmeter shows 280,V
